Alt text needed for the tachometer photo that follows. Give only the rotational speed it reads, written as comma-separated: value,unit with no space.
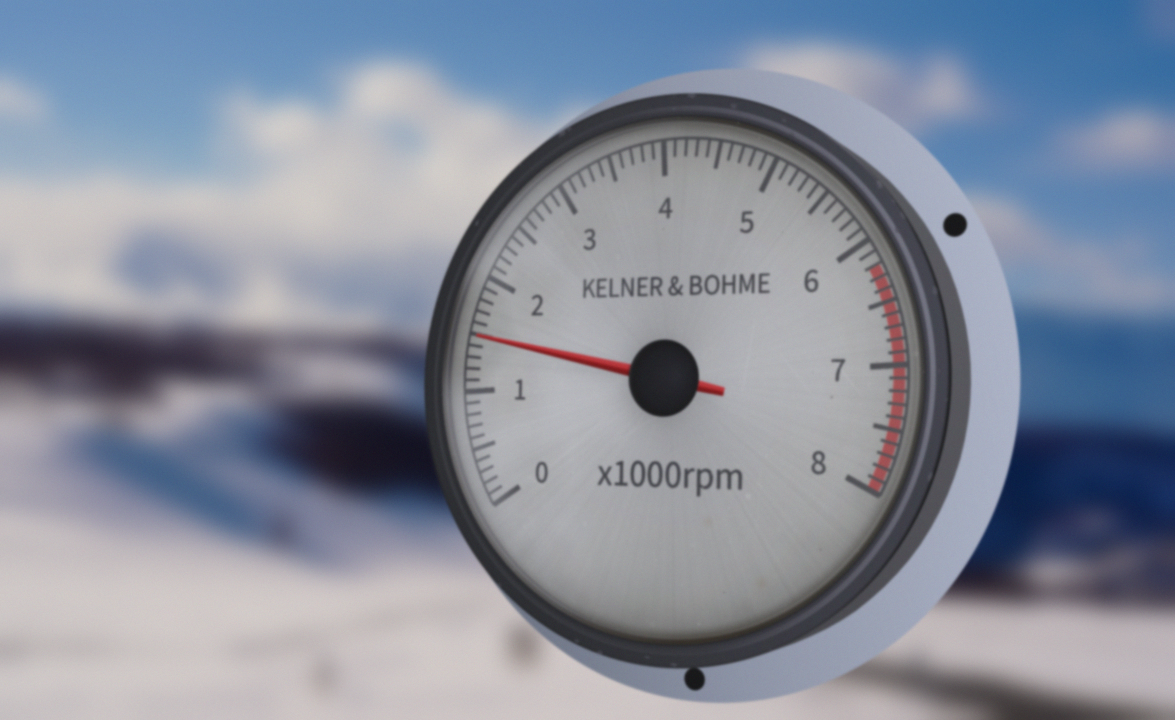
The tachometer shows 1500,rpm
